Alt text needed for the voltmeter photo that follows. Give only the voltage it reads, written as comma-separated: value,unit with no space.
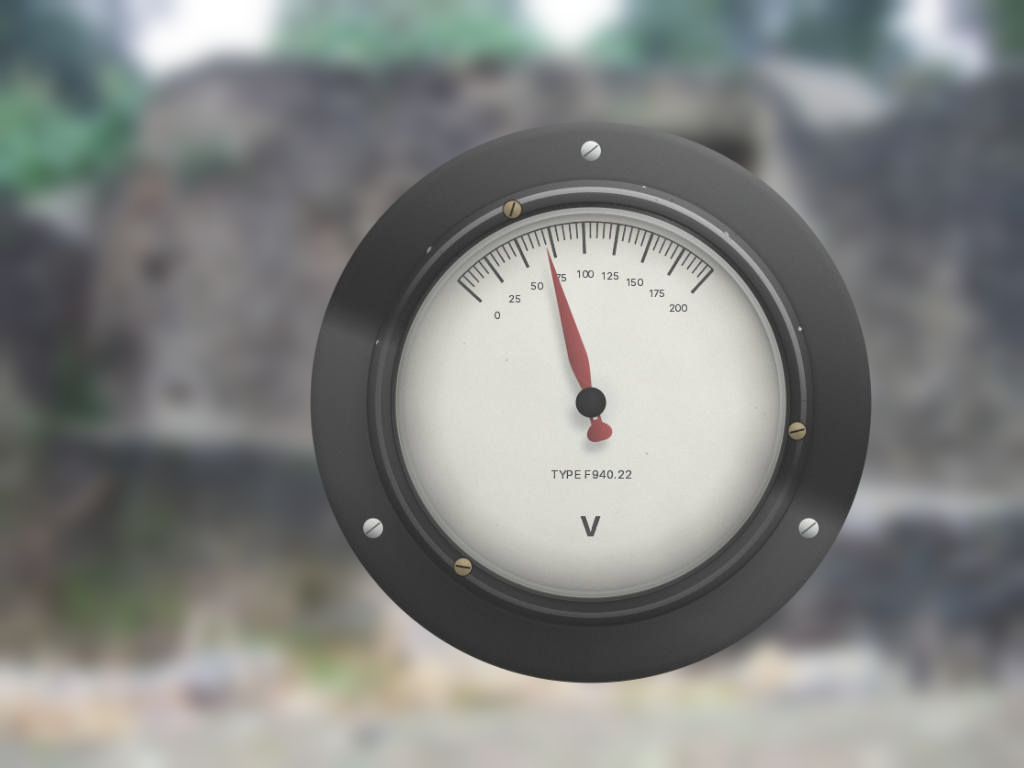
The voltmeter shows 70,V
